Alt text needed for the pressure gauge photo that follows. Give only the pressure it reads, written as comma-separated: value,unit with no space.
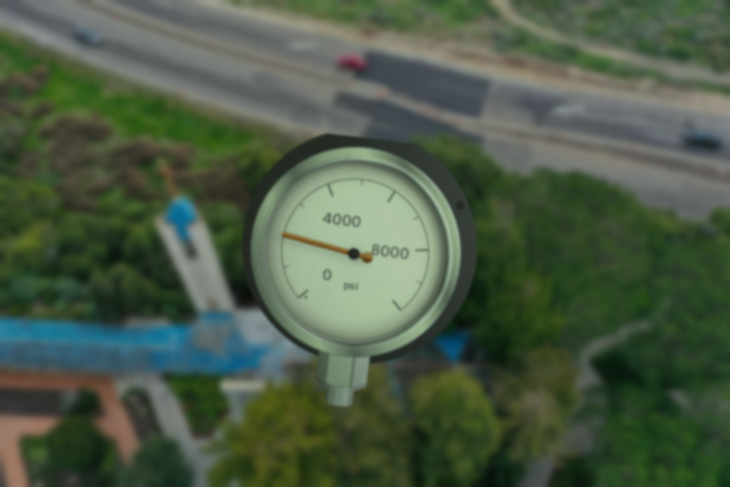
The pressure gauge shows 2000,psi
